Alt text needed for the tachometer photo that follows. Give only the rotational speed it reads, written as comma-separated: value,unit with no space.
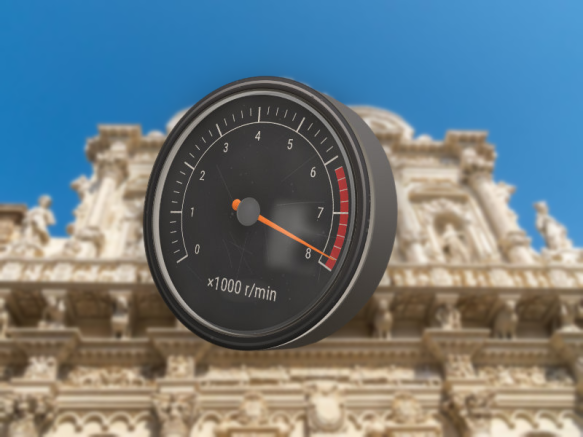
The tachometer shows 7800,rpm
